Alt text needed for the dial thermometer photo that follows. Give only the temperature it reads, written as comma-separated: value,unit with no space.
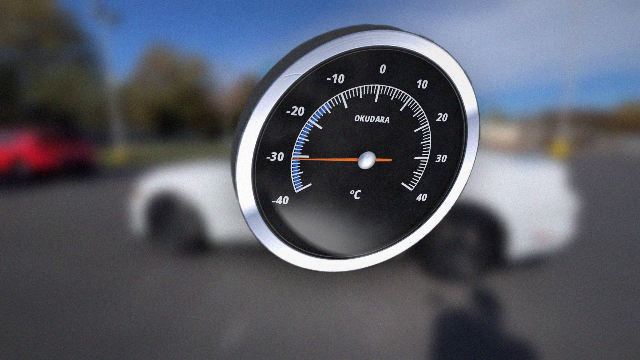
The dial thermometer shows -30,°C
